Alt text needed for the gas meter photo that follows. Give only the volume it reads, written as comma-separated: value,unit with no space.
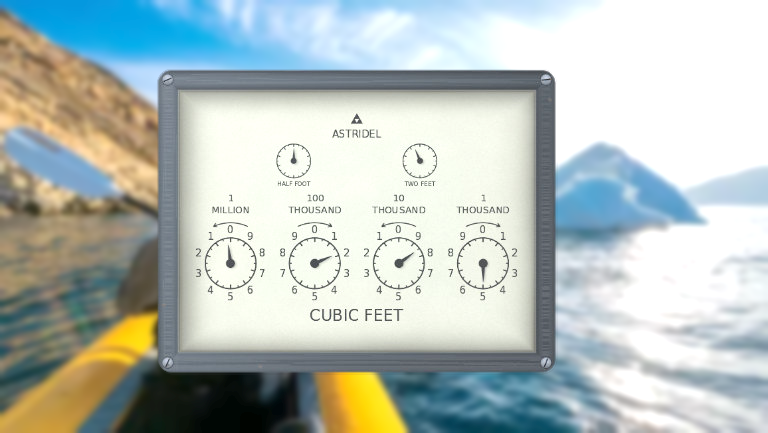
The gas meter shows 18500,ft³
